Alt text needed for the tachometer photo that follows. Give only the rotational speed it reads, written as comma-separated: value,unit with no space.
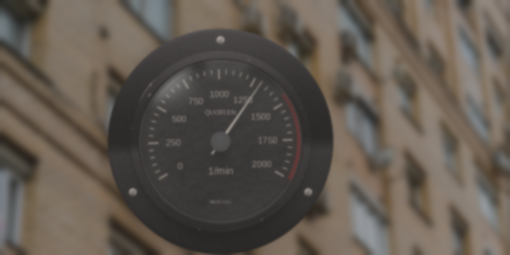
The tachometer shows 1300,rpm
